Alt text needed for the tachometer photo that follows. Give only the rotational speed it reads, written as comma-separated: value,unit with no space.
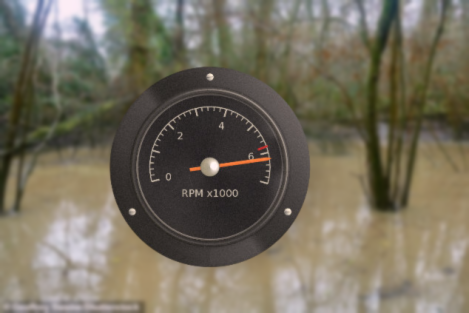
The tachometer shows 6200,rpm
